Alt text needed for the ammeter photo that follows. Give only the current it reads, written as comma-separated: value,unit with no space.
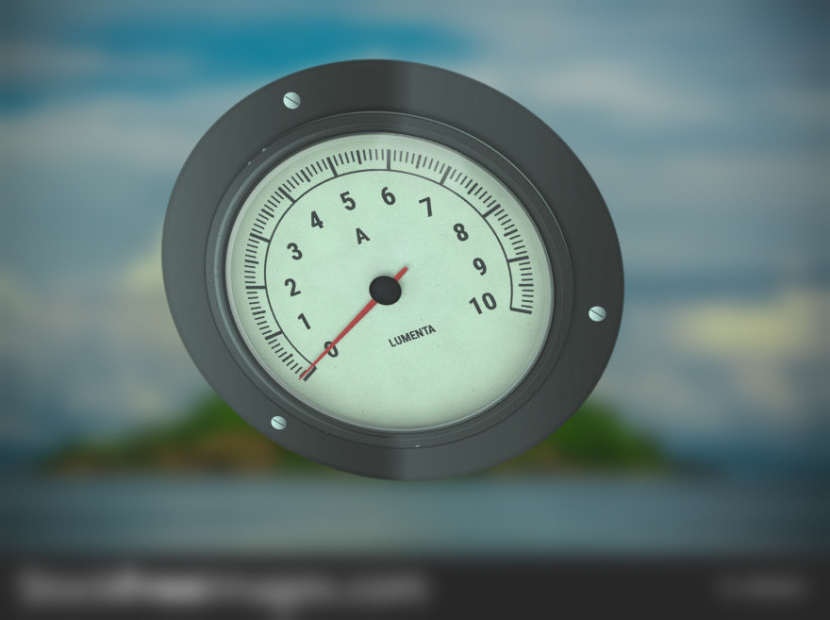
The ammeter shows 0.1,A
